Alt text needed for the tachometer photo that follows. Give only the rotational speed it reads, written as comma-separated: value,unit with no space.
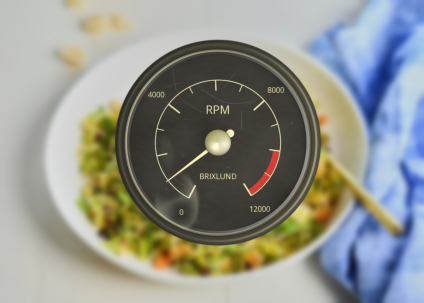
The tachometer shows 1000,rpm
